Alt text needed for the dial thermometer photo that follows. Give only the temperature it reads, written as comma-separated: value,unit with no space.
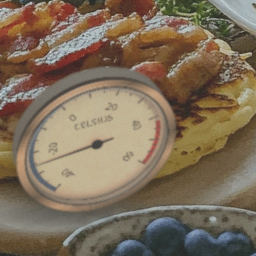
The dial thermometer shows -25,°C
